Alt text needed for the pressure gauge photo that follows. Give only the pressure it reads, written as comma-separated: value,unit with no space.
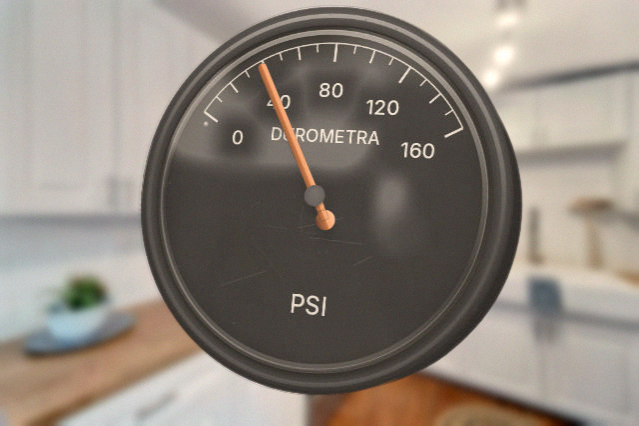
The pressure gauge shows 40,psi
